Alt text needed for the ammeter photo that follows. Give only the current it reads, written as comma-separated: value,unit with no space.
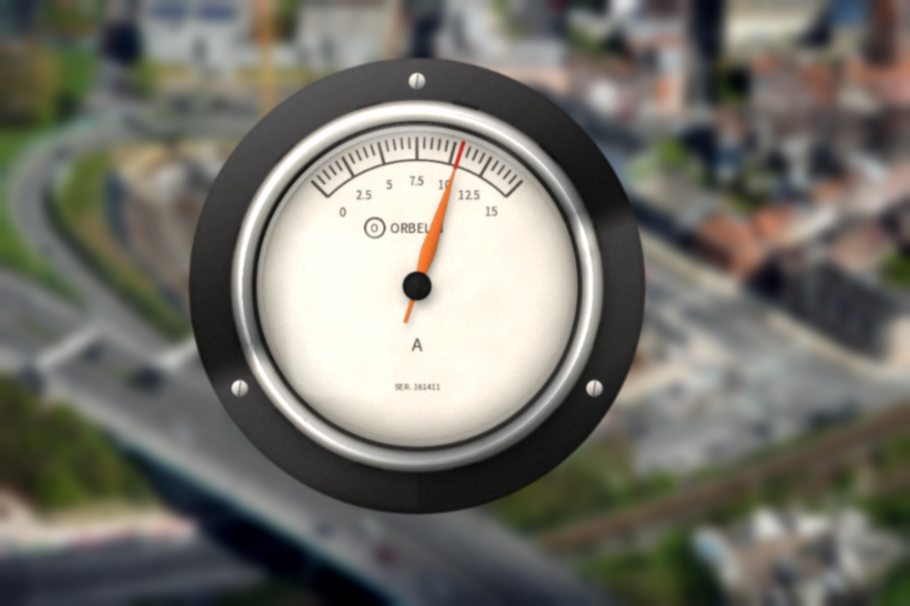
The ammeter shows 10.5,A
